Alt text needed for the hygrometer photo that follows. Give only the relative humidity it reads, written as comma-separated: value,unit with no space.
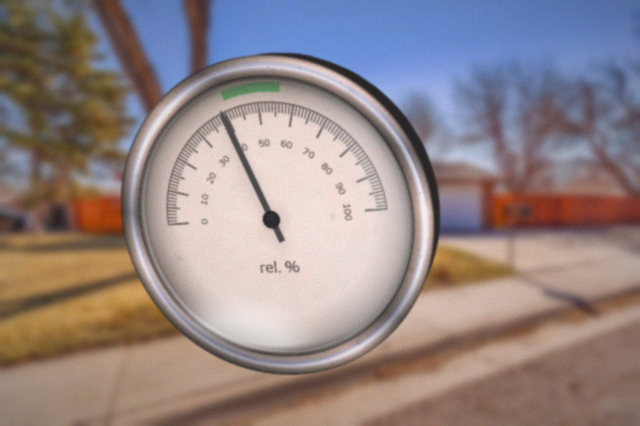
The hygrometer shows 40,%
